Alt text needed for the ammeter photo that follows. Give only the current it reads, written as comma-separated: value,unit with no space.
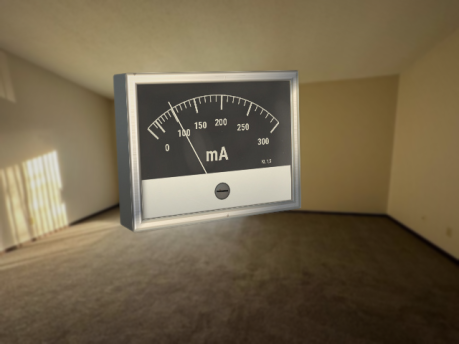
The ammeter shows 100,mA
